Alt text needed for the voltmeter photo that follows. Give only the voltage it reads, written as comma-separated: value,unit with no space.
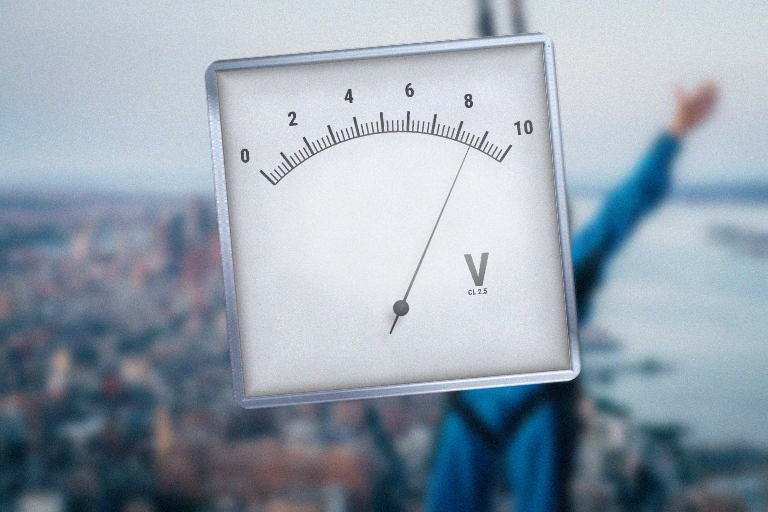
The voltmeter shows 8.6,V
